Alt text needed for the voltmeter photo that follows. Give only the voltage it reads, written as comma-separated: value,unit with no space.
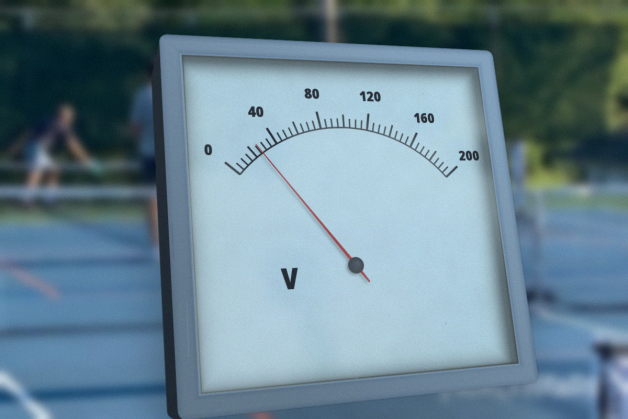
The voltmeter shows 25,V
